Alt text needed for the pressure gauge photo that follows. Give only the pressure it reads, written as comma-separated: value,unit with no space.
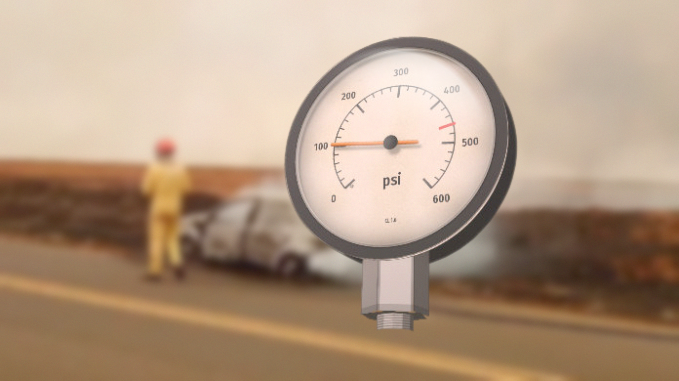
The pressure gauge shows 100,psi
